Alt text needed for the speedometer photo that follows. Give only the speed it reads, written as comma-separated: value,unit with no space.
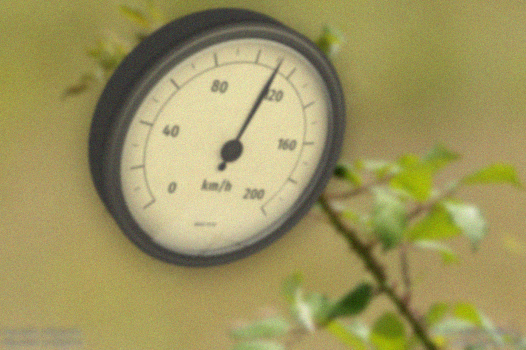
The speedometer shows 110,km/h
